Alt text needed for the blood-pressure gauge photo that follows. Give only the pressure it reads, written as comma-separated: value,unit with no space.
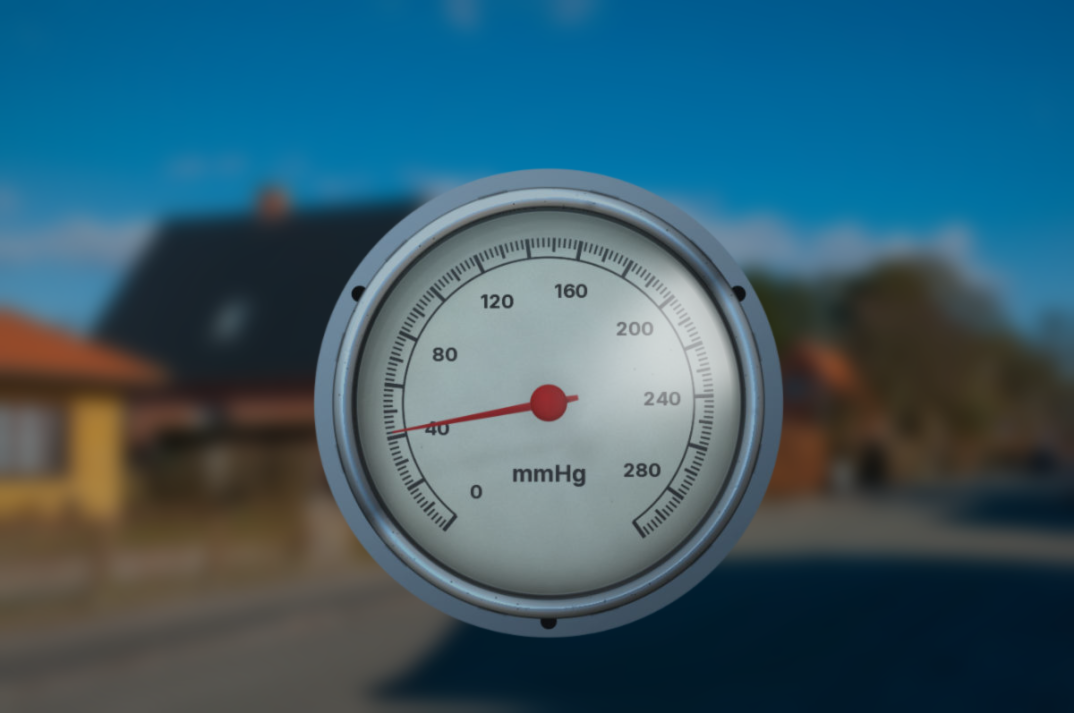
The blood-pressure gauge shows 42,mmHg
